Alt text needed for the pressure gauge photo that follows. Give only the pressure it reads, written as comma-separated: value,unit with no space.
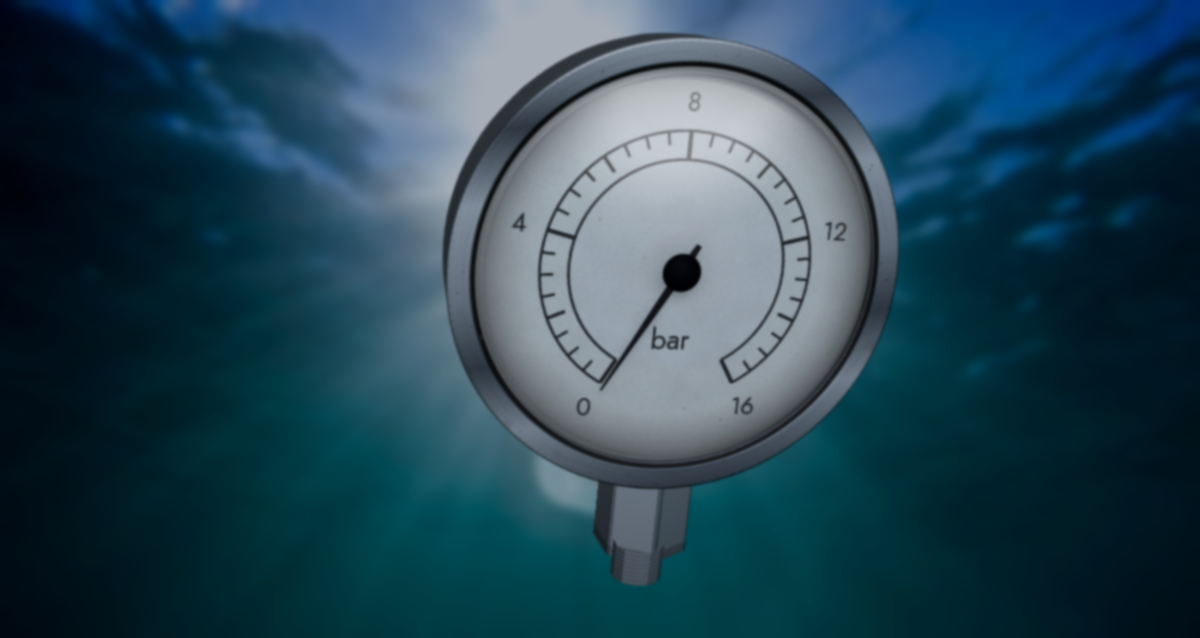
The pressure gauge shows 0,bar
